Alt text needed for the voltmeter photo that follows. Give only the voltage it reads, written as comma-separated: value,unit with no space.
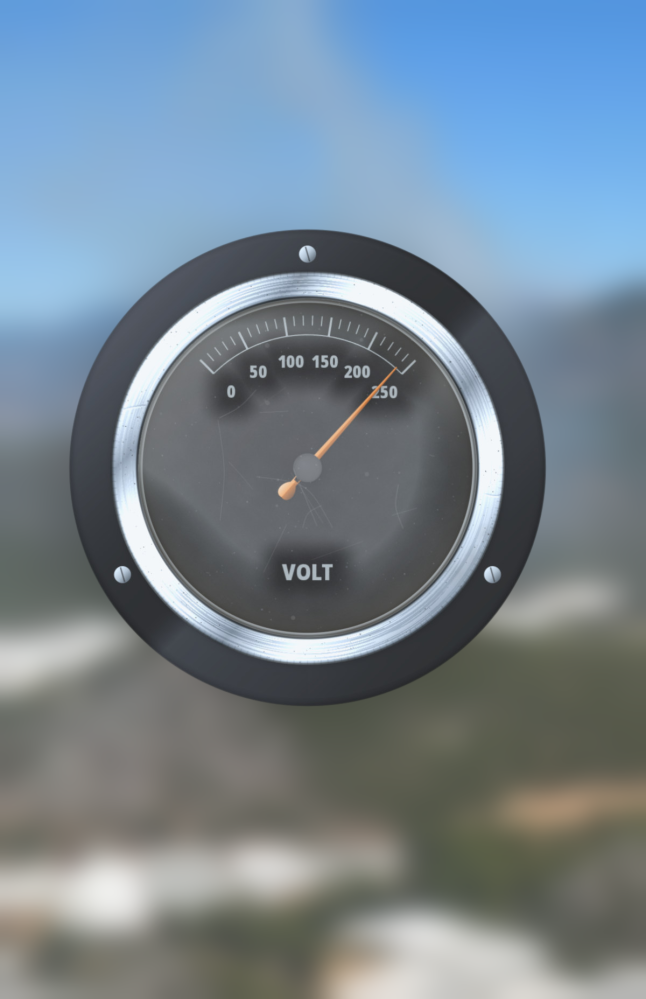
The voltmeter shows 240,V
